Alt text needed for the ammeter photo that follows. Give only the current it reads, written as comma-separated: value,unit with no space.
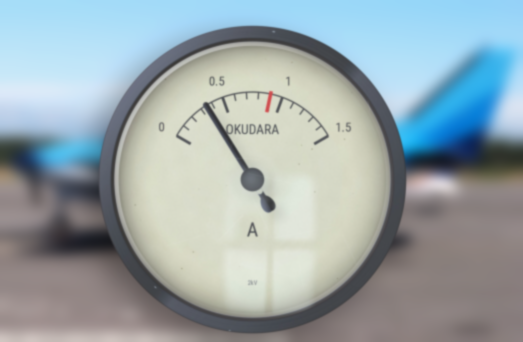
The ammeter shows 0.35,A
